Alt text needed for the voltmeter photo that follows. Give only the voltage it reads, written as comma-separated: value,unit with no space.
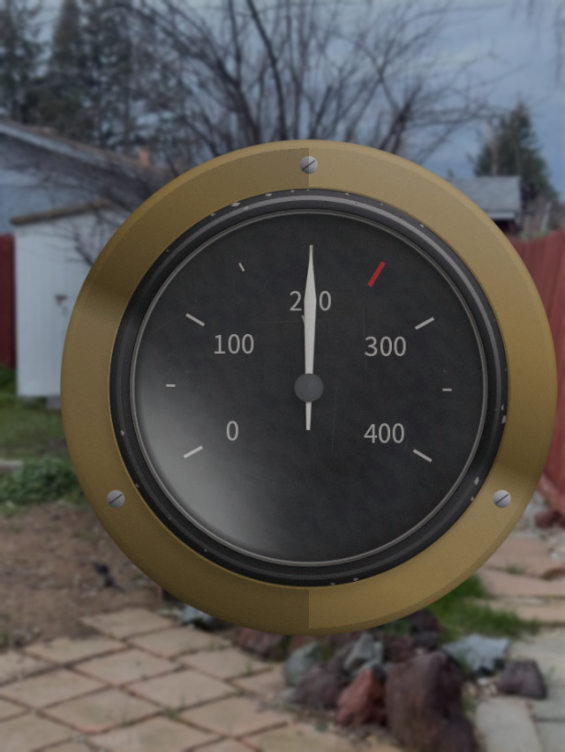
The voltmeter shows 200,V
